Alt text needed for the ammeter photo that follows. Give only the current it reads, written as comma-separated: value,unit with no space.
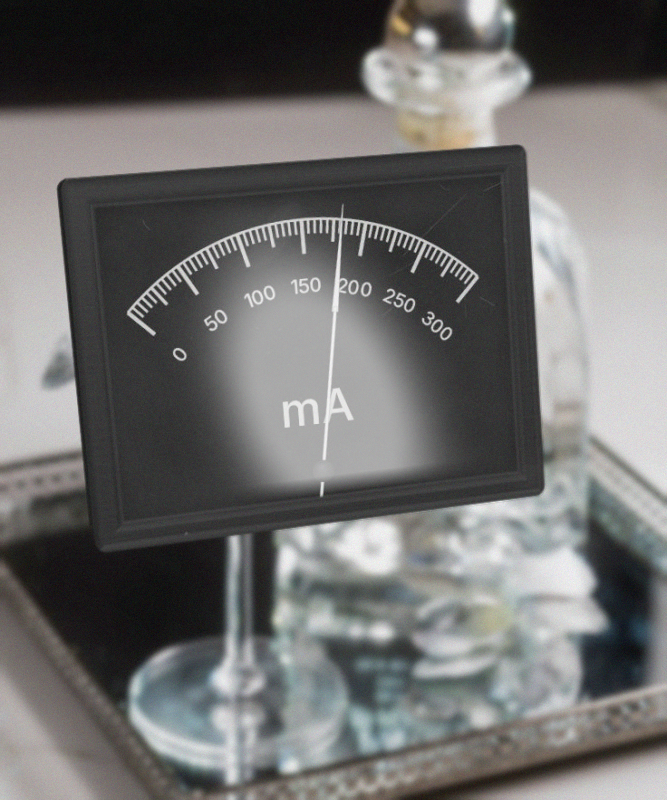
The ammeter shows 180,mA
